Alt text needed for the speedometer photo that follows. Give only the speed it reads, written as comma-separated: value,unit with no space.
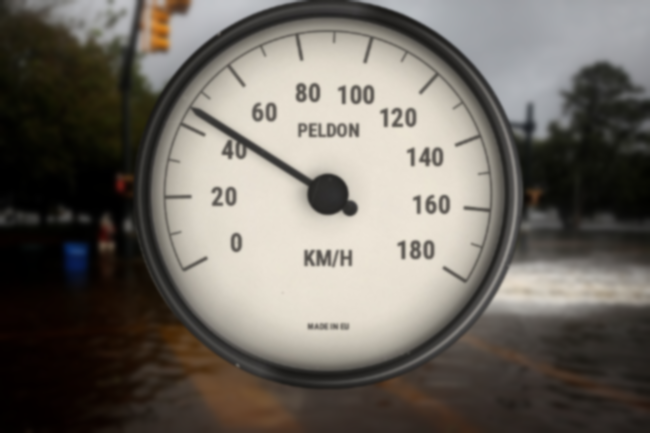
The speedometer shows 45,km/h
